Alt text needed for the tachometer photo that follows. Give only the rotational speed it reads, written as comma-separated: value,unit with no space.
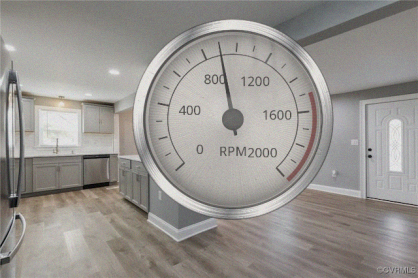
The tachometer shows 900,rpm
